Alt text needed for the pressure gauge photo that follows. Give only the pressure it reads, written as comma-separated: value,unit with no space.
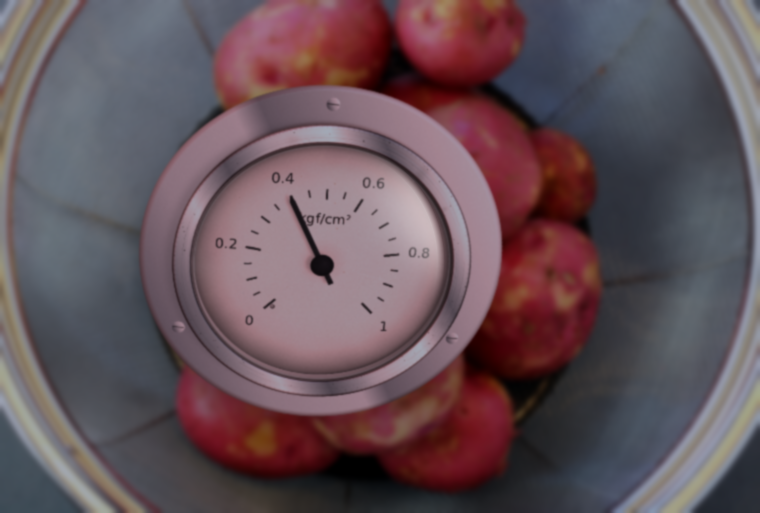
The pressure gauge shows 0.4,kg/cm²
